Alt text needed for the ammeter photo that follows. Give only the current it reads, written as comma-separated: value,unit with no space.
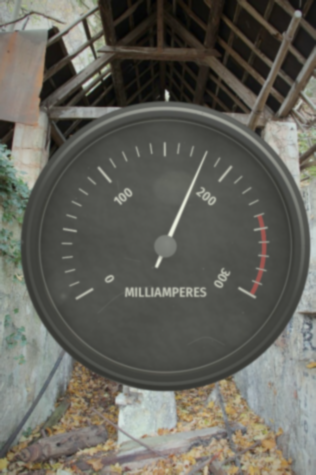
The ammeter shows 180,mA
